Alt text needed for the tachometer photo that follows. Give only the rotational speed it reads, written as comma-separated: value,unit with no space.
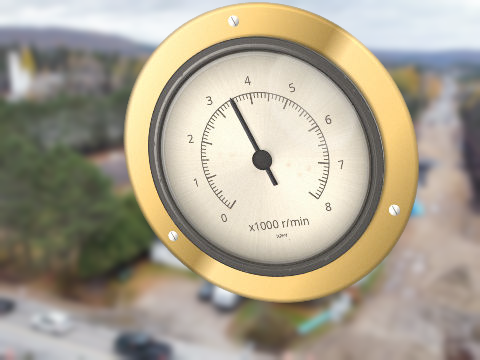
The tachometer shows 3500,rpm
